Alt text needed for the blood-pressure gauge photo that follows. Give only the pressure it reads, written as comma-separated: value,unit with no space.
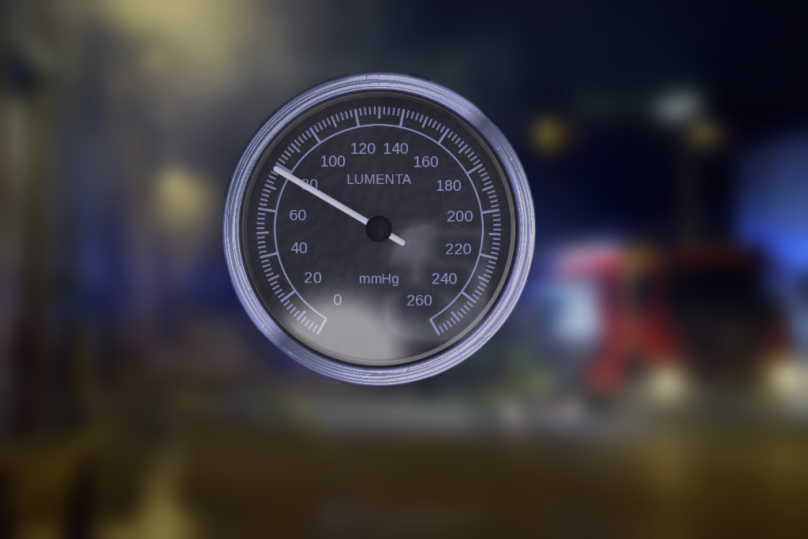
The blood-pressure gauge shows 78,mmHg
